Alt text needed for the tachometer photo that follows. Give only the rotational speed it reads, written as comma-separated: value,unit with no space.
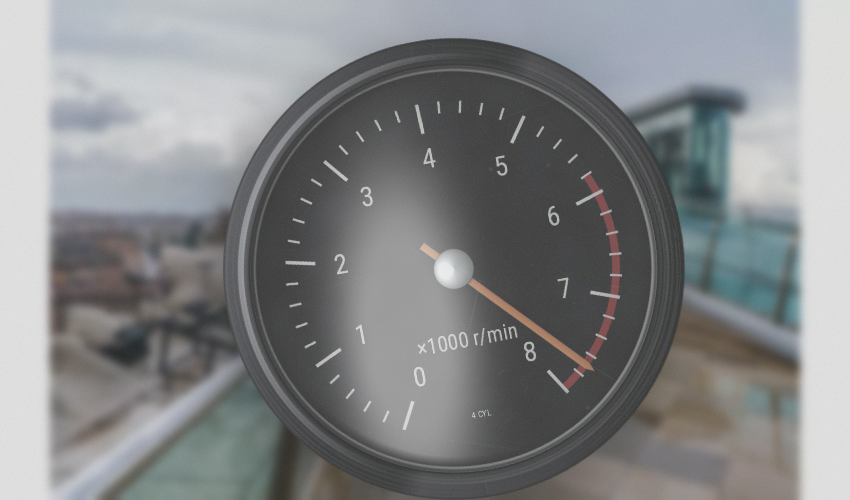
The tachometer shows 7700,rpm
